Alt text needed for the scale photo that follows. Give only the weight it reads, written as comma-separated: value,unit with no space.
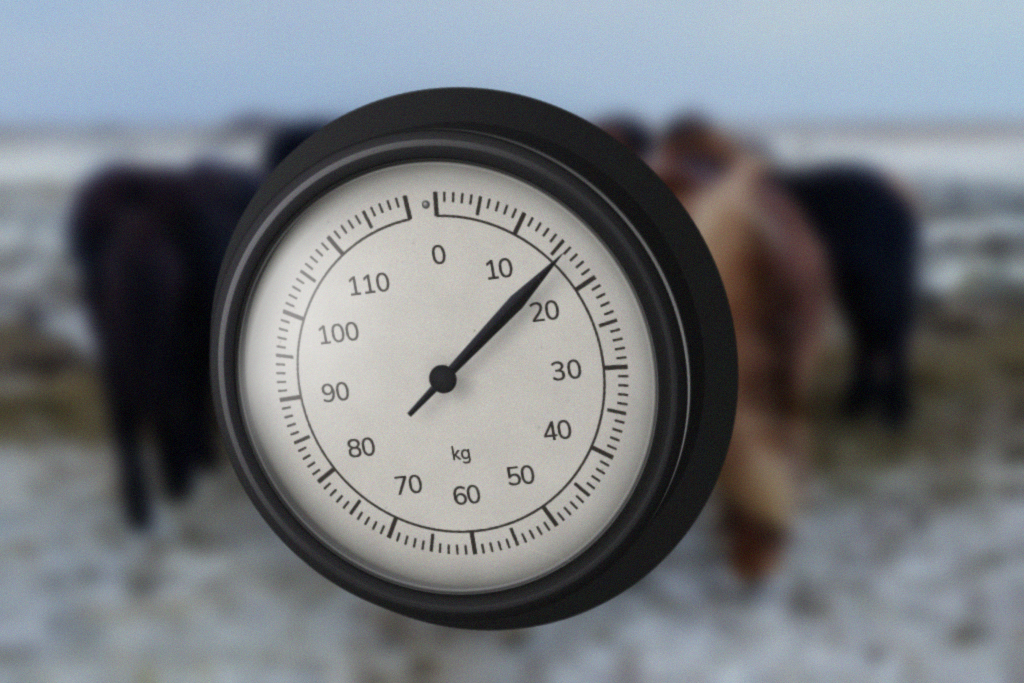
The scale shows 16,kg
